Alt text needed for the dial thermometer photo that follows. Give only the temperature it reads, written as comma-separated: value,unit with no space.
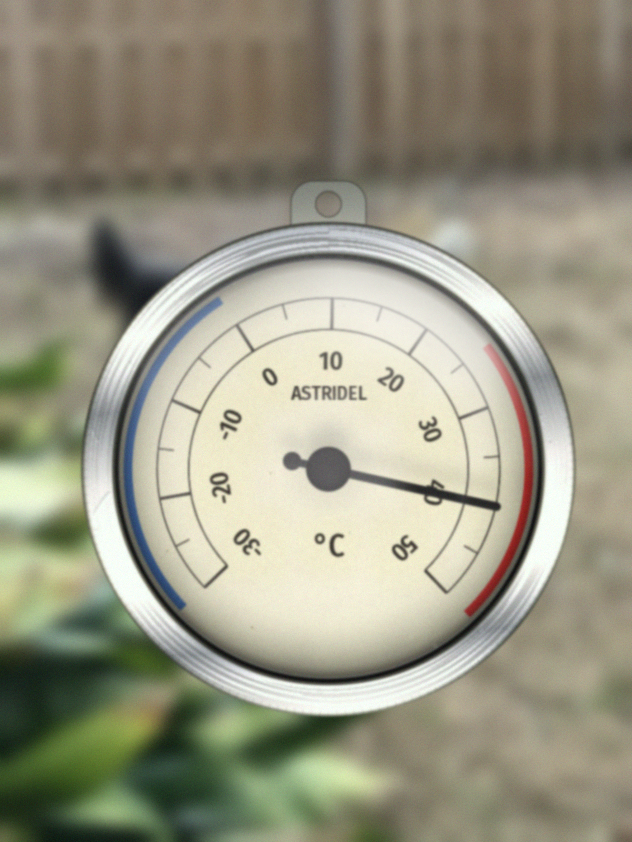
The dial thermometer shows 40,°C
